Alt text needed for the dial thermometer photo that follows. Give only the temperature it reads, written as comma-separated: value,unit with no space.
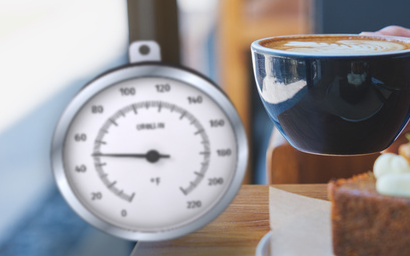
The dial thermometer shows 50,°F
